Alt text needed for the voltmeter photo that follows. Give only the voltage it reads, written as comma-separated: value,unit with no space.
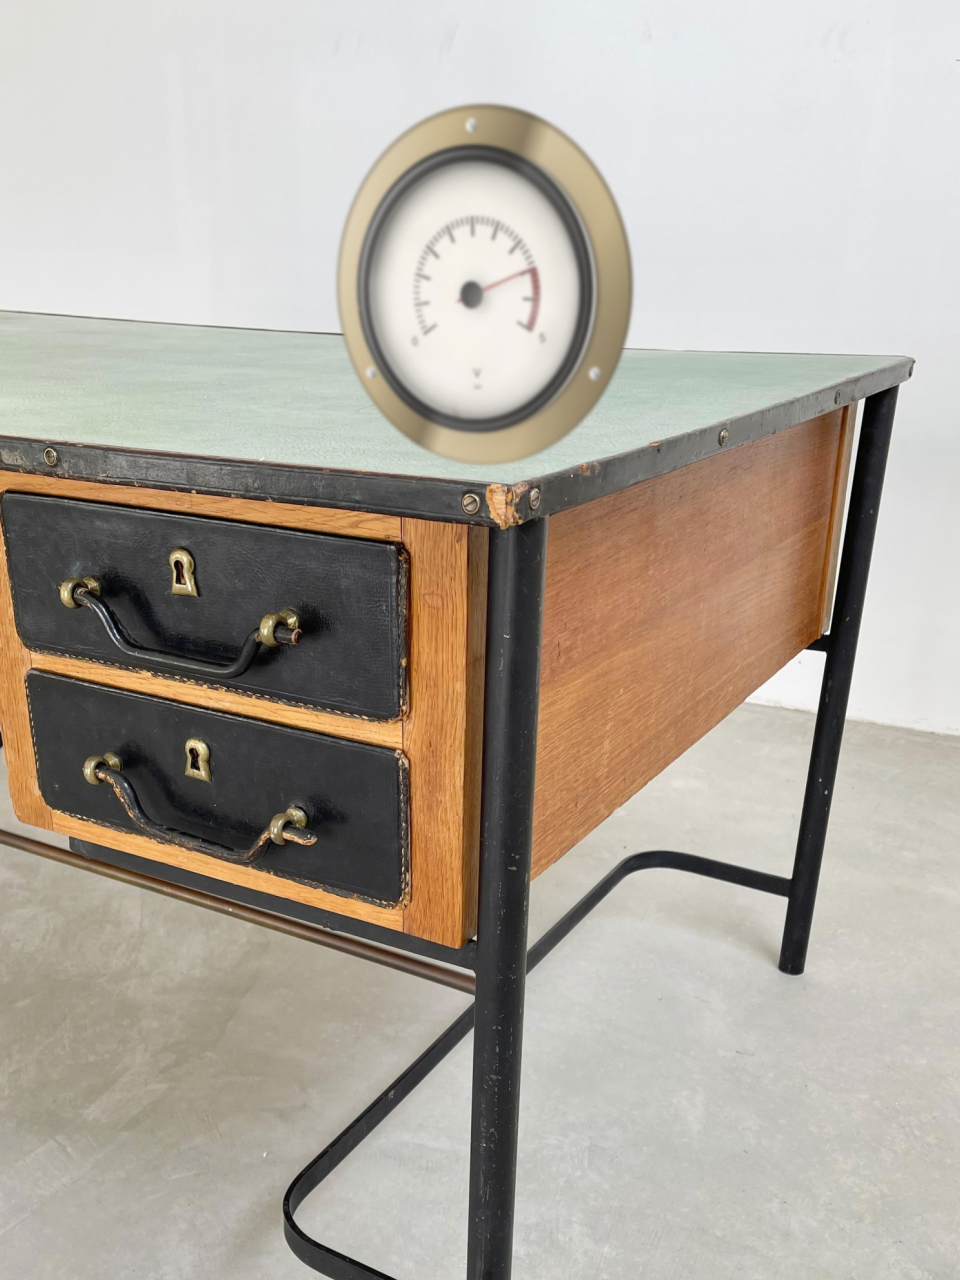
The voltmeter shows 4,V
